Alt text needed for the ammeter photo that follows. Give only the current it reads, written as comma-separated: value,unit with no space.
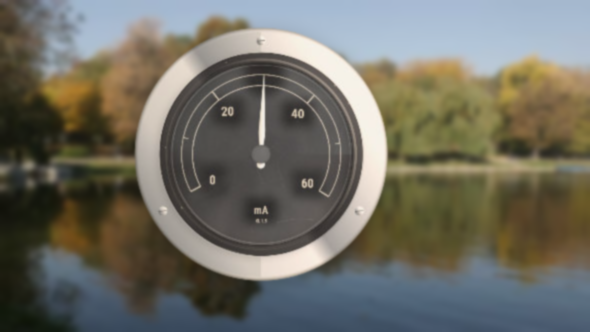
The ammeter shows 30,mA
